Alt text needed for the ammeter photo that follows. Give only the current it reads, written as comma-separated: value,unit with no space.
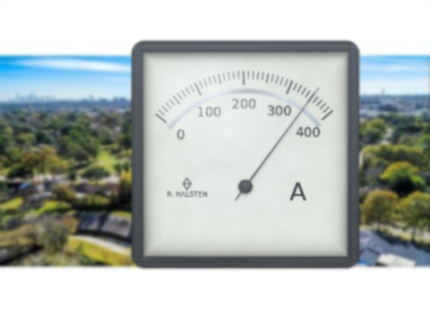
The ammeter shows 350,A
